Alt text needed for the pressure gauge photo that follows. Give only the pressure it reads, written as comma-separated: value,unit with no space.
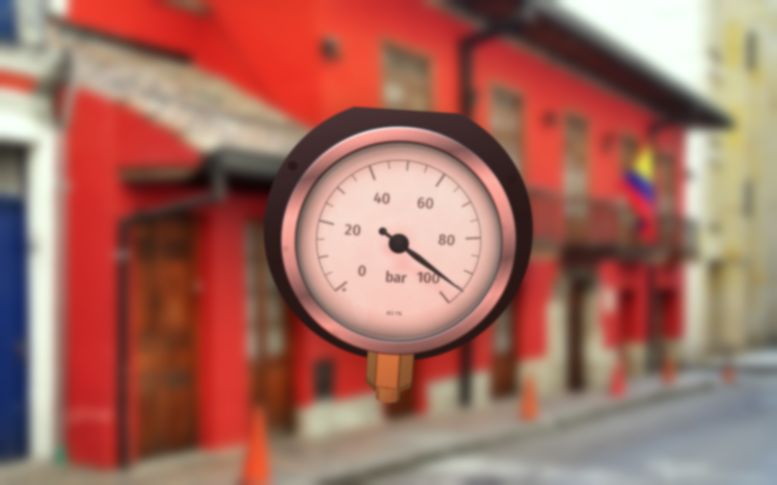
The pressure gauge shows 95,bar
